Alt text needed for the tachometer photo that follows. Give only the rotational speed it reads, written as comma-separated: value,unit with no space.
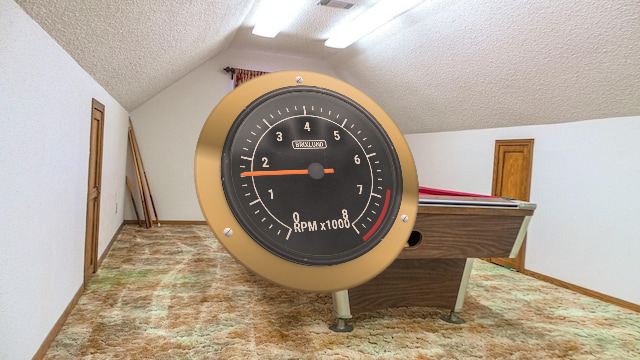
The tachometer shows 1600,rpm
